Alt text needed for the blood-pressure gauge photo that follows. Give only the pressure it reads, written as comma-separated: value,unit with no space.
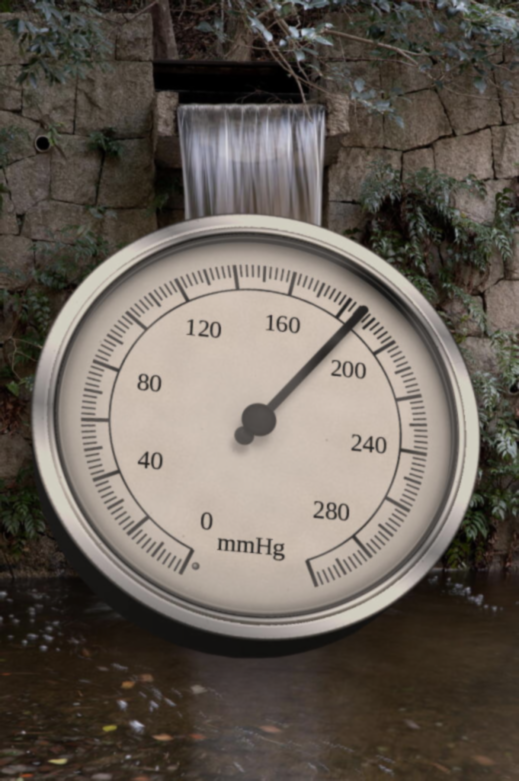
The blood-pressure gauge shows 186,mmHg
